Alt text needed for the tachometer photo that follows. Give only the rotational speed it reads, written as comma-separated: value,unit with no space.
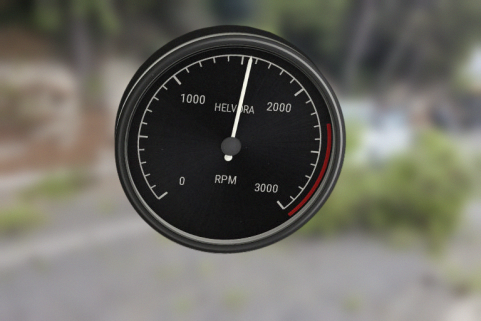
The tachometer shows 1550,rpm
